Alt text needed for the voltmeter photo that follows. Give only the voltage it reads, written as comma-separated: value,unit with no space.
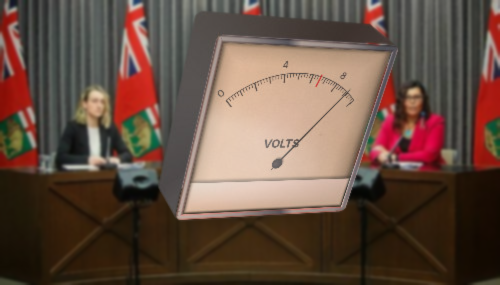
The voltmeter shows 9,V
